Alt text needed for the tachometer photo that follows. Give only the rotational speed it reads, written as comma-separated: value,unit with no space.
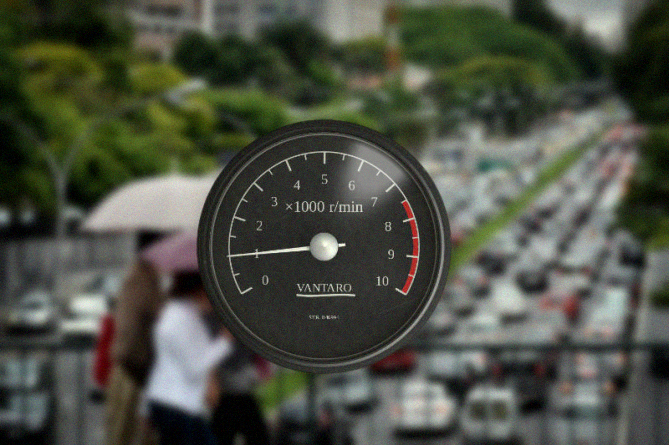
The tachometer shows 1000,rpm
